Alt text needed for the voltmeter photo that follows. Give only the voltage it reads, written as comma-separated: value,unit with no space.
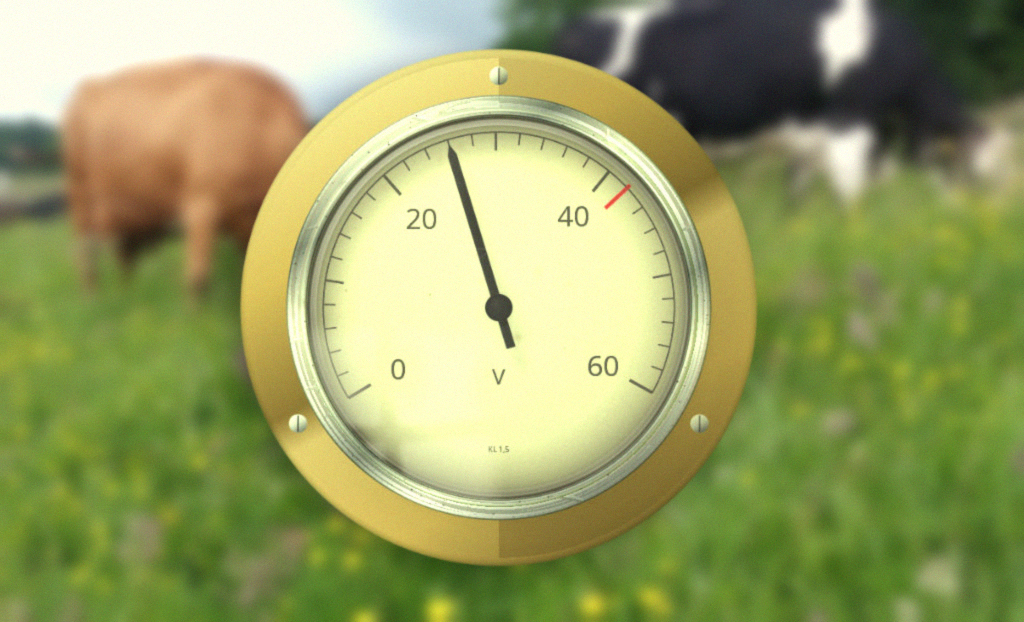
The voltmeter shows 26,V
